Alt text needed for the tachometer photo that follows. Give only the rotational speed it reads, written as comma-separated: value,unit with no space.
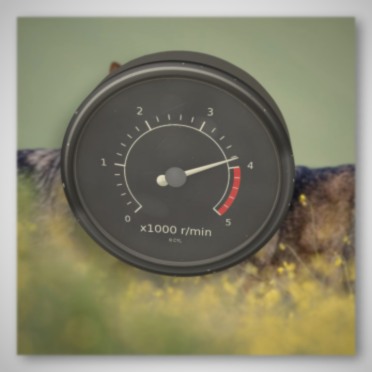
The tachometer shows 3800,rpm
